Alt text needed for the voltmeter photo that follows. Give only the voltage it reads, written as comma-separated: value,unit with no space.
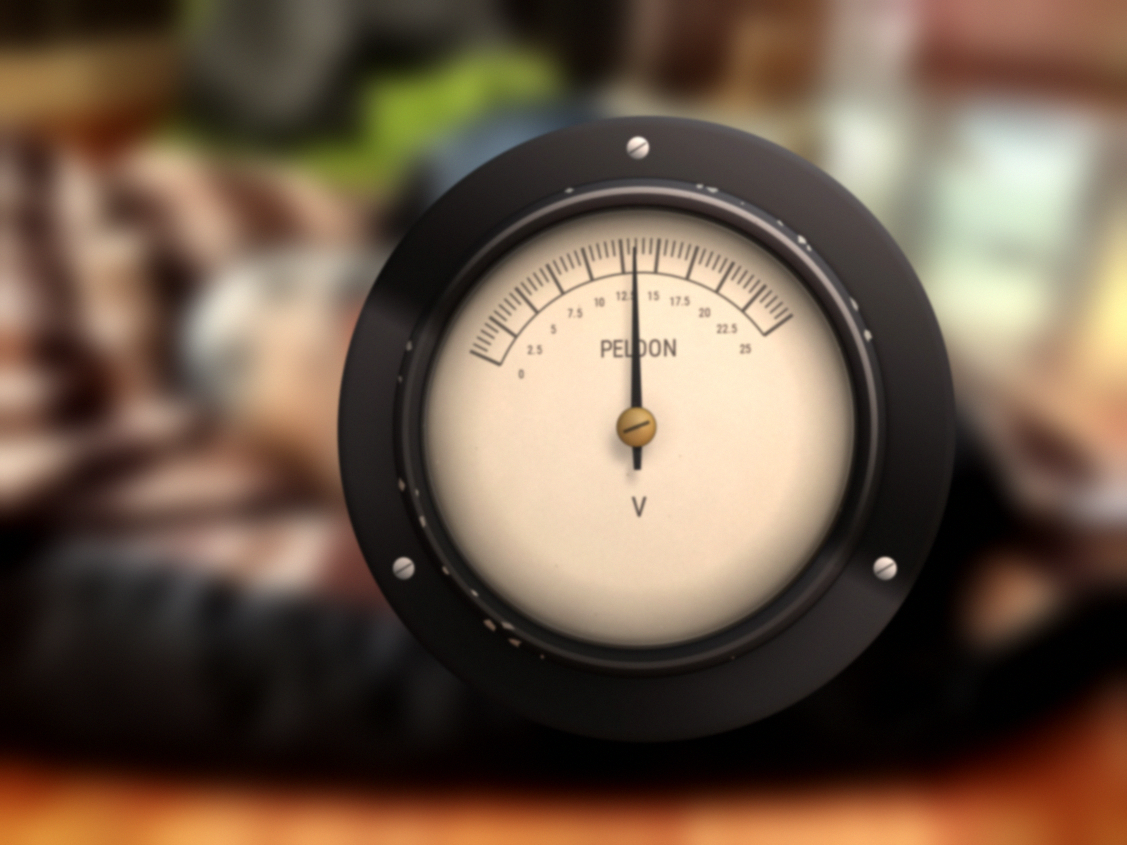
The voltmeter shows 13.5,V
